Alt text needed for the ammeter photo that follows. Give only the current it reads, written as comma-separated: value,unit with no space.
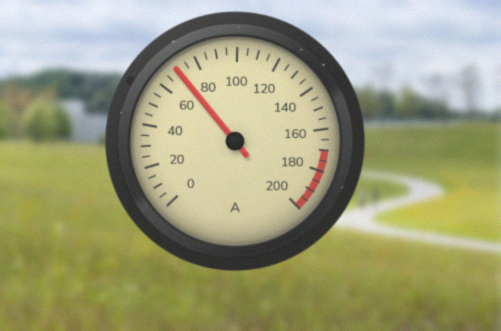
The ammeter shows 70,A
